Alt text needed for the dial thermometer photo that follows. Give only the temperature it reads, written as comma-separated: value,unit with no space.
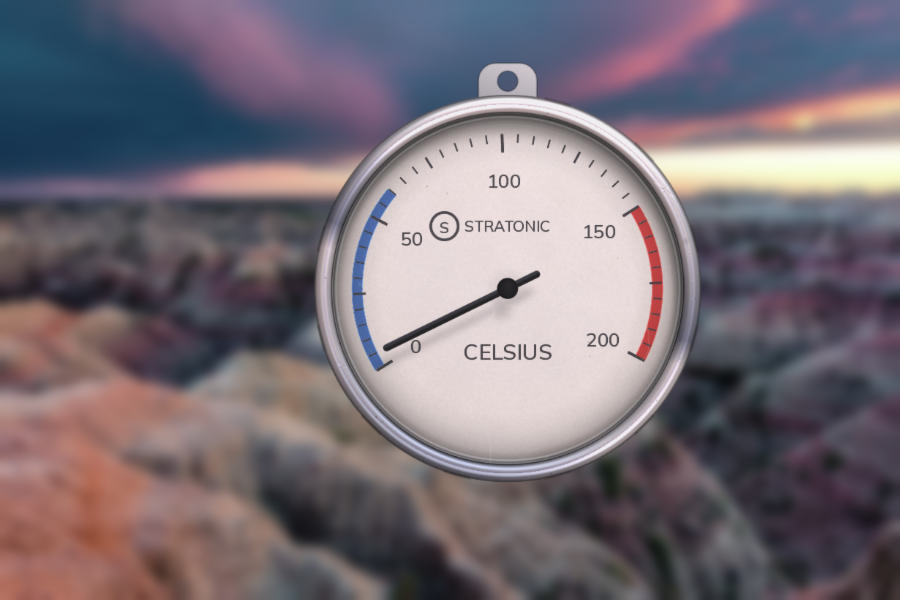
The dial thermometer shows 5,°C
